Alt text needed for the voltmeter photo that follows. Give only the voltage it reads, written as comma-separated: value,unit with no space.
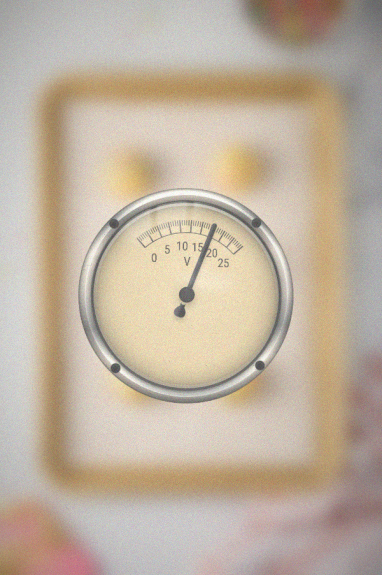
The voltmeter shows 17.5,V
